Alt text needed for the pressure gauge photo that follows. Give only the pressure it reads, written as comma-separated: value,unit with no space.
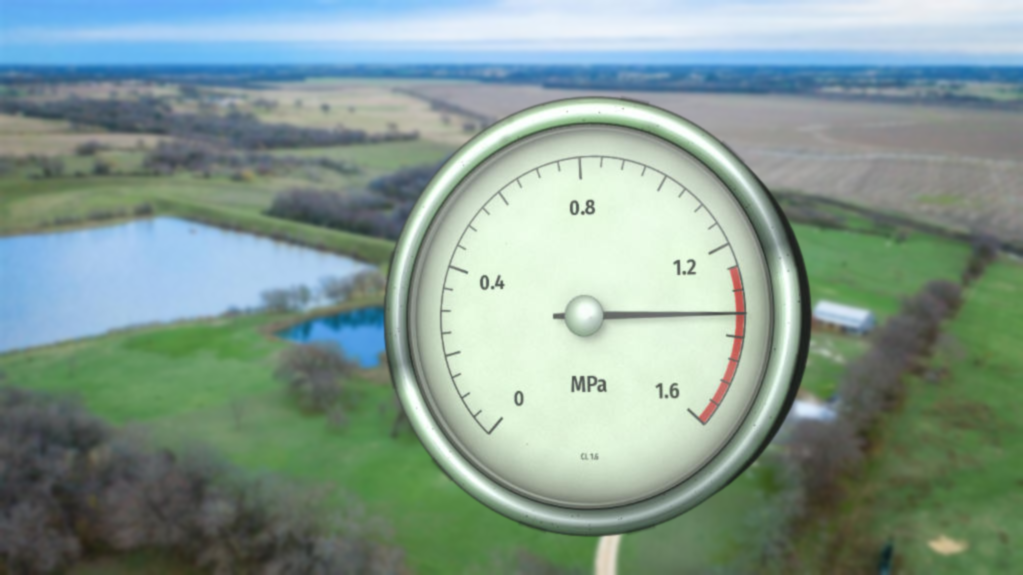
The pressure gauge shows 1.35,MPa
